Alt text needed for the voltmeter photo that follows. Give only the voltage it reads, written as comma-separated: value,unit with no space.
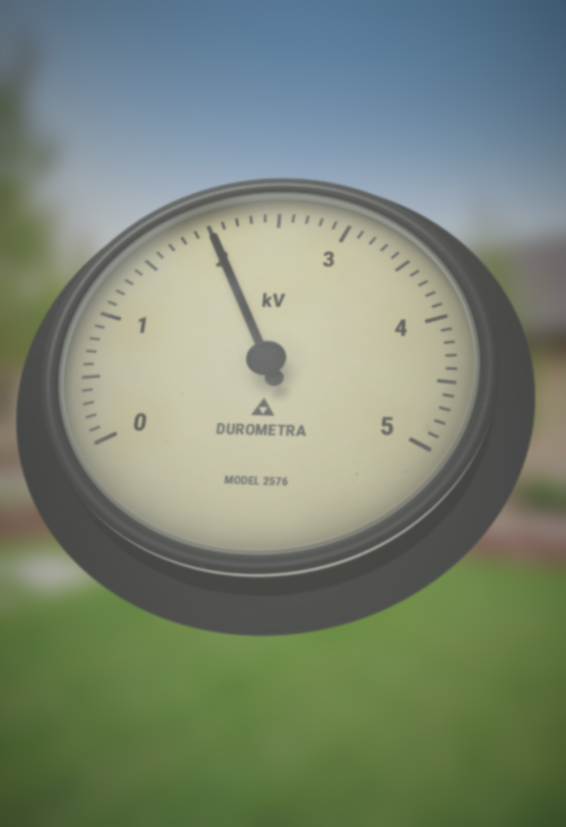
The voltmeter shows 2,kV
